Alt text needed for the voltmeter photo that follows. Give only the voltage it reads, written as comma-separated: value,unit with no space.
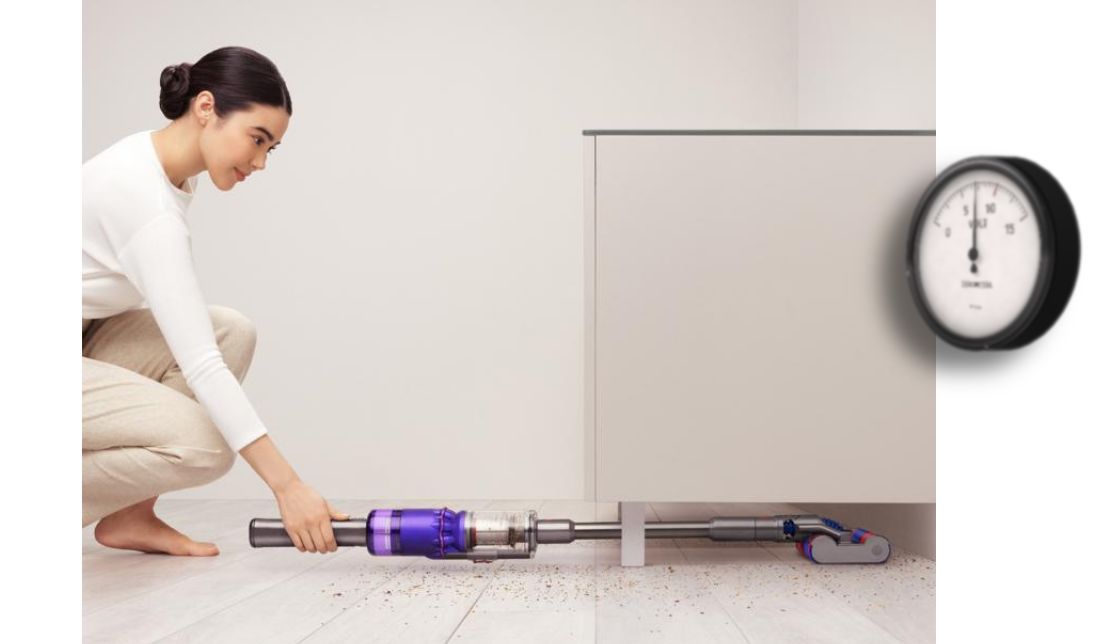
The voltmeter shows 7.5,V
